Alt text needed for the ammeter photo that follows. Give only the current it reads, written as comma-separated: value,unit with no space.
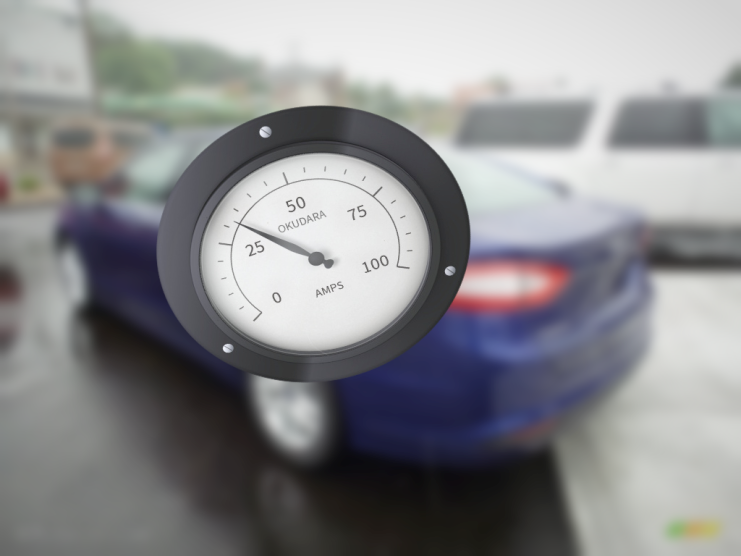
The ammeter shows 32.5,A
